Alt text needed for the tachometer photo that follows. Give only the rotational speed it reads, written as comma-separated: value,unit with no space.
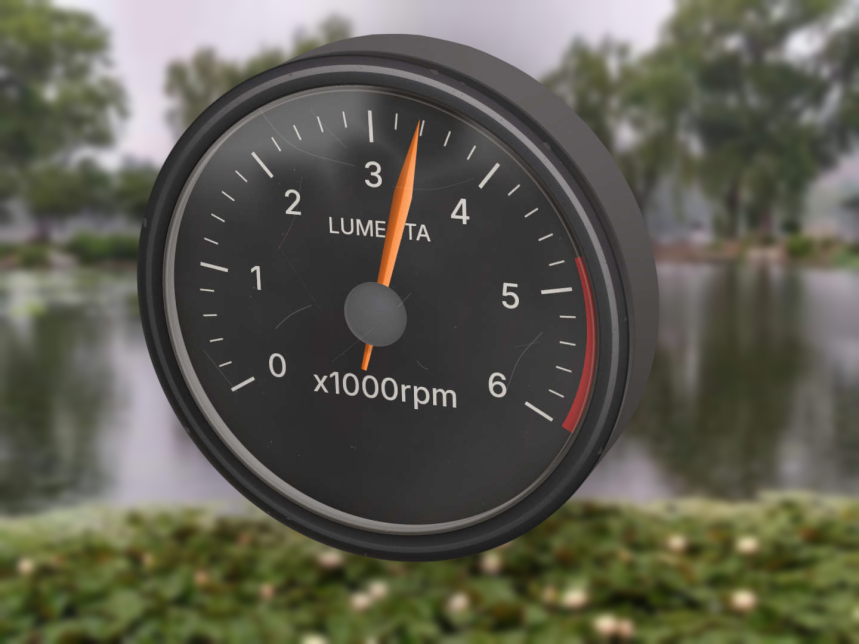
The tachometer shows 3400,rpm
